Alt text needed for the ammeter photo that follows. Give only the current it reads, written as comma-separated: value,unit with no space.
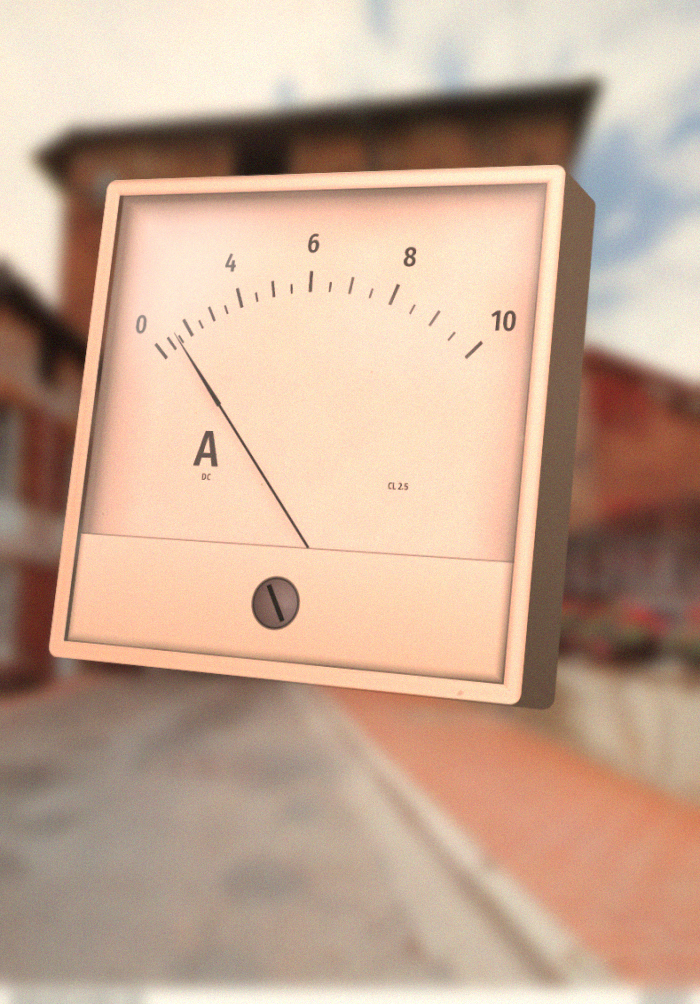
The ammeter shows 1.5,A
